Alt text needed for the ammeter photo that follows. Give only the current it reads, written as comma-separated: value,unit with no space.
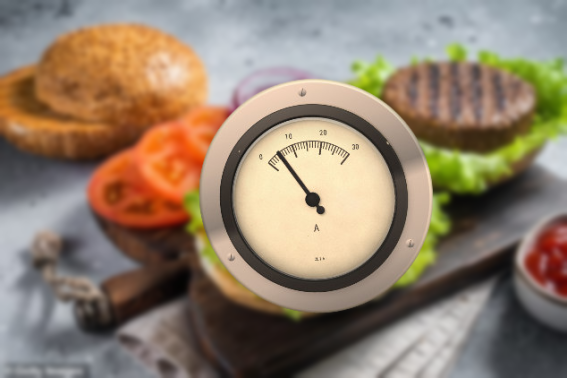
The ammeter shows 5,A
